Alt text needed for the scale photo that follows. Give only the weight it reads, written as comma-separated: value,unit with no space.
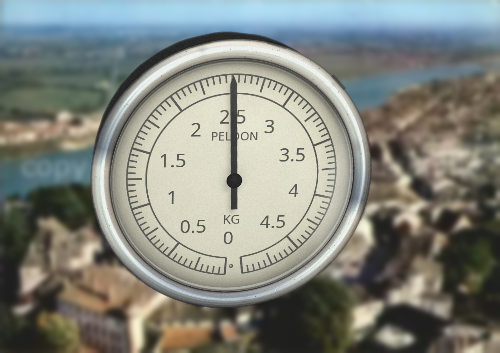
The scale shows 2.5,kg
